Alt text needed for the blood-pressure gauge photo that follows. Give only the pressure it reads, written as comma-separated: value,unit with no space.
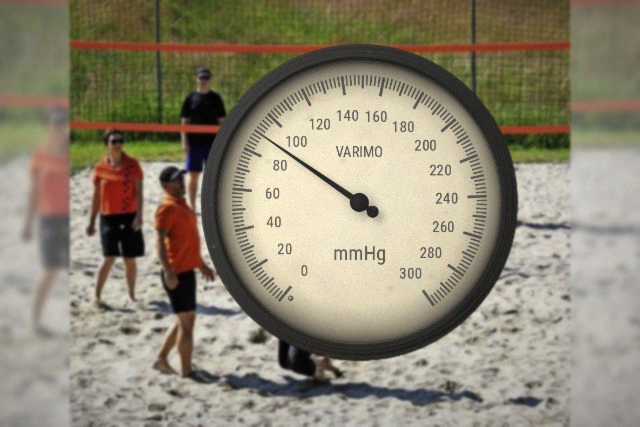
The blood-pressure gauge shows 90,mmHg
